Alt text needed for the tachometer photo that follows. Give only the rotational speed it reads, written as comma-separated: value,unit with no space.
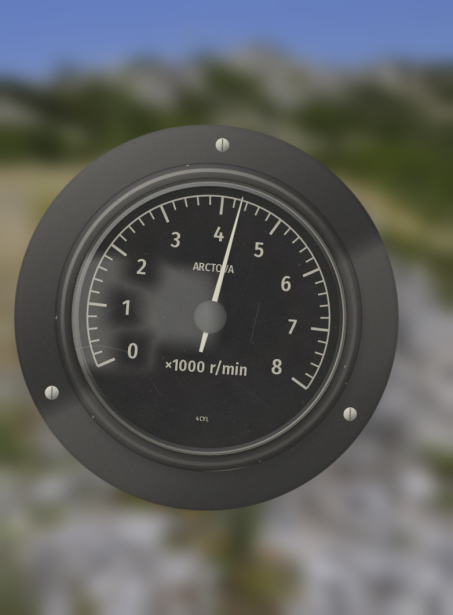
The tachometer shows 4300,rpm
